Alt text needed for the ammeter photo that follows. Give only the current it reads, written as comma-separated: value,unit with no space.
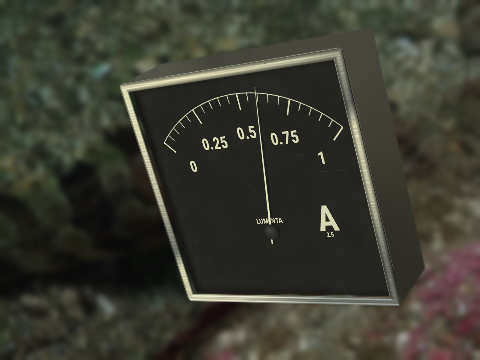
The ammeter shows 0.6,A
